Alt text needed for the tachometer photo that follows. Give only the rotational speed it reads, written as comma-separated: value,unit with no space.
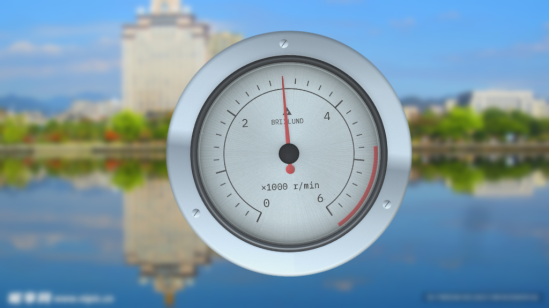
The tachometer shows 3000,rpm
